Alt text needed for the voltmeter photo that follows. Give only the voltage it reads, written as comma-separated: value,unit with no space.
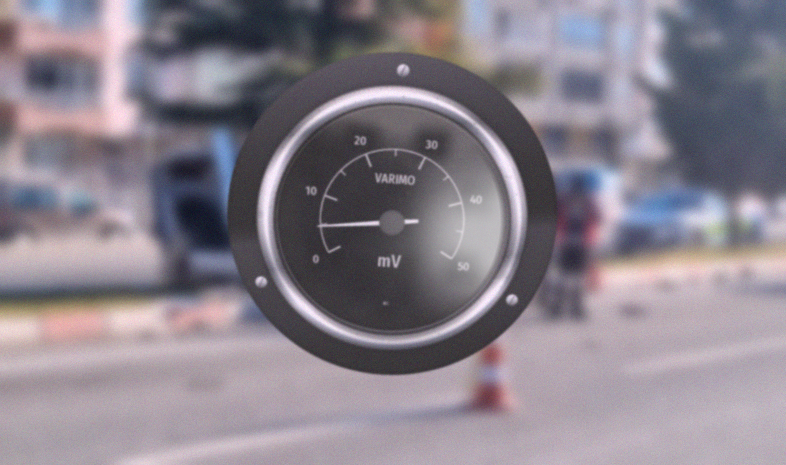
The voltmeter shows 5,mV
